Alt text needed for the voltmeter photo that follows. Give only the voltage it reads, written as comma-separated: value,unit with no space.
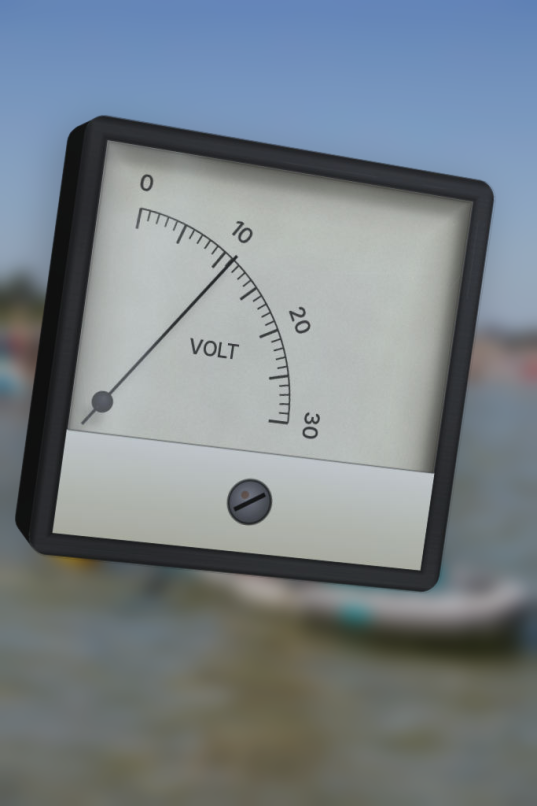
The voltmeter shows 11,V
